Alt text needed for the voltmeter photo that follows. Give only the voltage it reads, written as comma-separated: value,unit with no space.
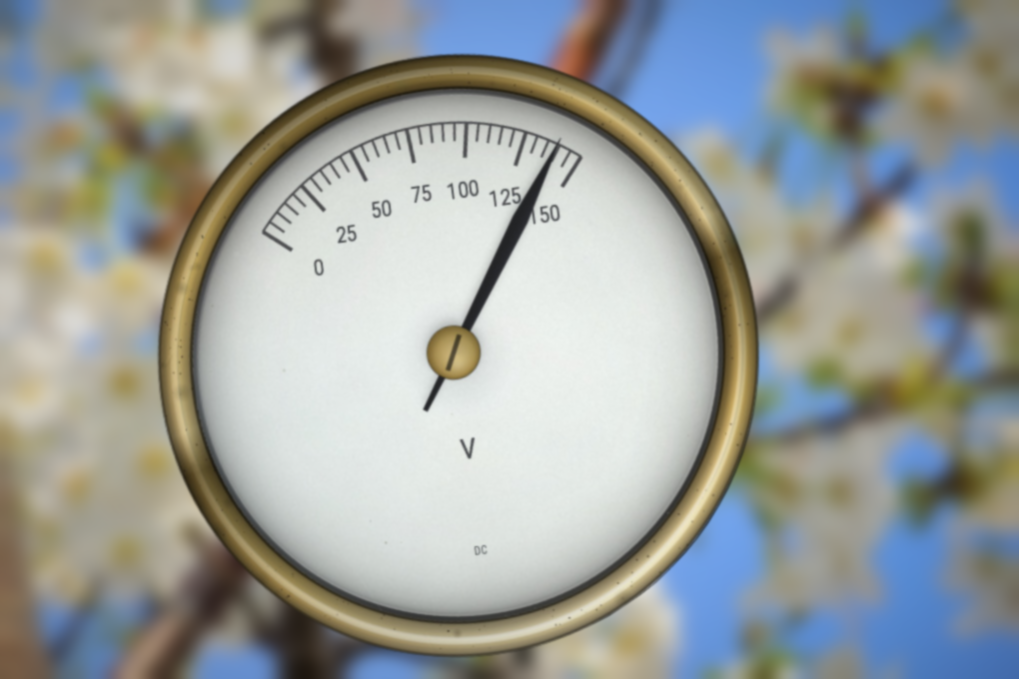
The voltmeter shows 140,V
